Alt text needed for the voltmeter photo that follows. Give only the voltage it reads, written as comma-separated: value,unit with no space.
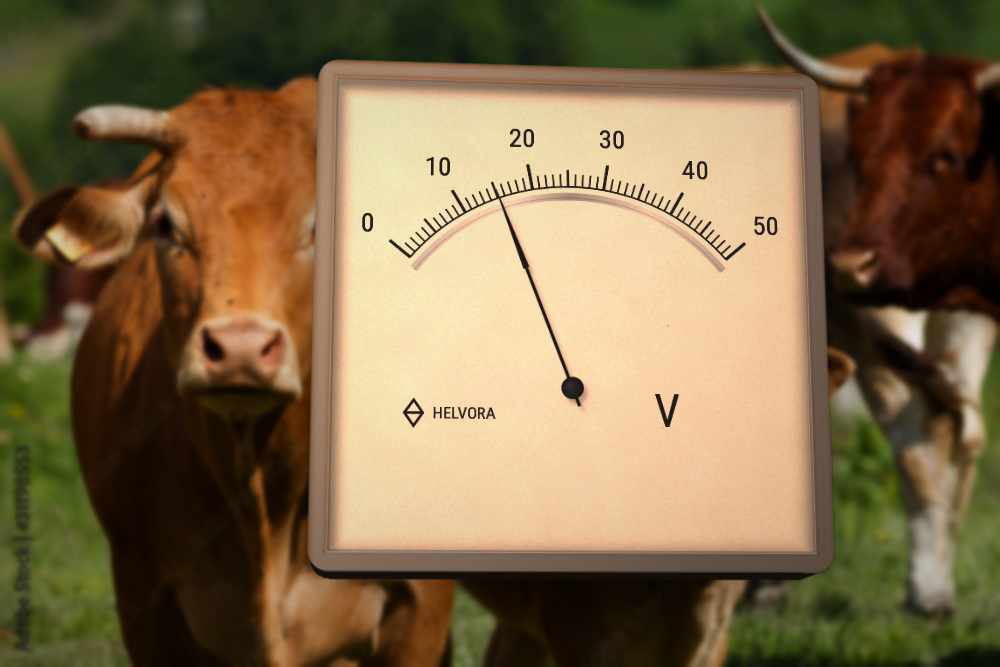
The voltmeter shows 15,V
